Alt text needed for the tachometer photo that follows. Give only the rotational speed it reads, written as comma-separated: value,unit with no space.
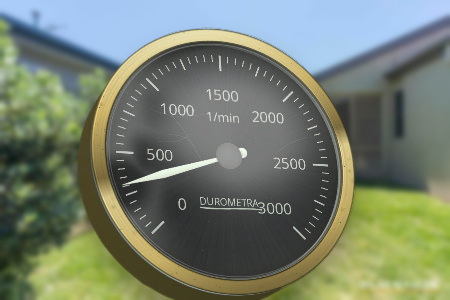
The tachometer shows 300,rpm
